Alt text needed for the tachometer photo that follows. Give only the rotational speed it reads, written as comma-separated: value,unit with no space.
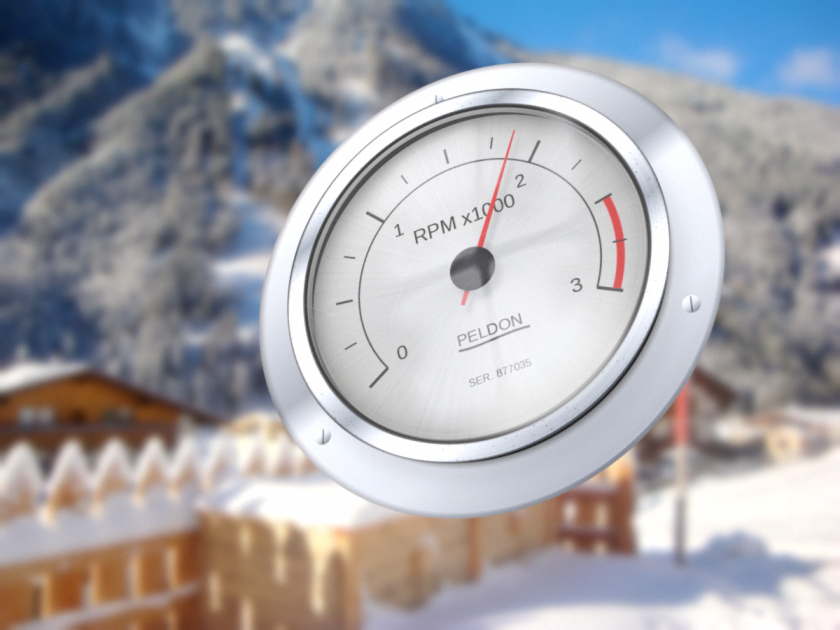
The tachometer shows 1875,rpm
